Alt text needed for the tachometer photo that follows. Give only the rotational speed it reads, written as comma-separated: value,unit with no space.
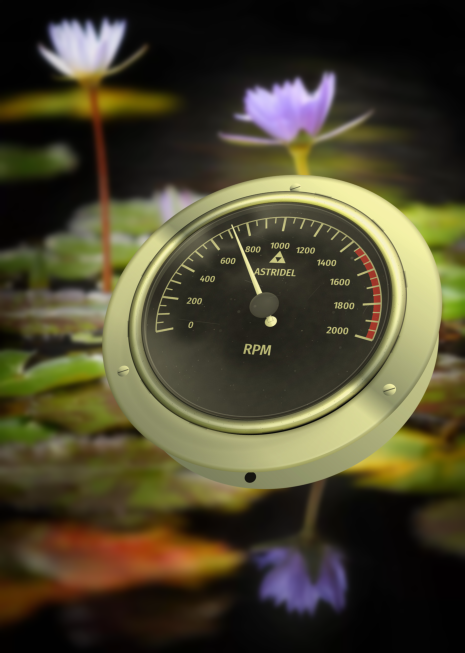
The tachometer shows 725,rpm
